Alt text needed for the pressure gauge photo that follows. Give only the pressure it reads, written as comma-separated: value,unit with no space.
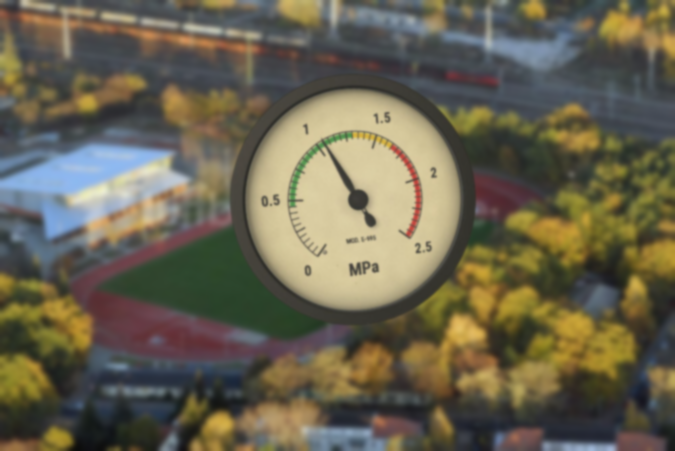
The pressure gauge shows 1.05,MPa
